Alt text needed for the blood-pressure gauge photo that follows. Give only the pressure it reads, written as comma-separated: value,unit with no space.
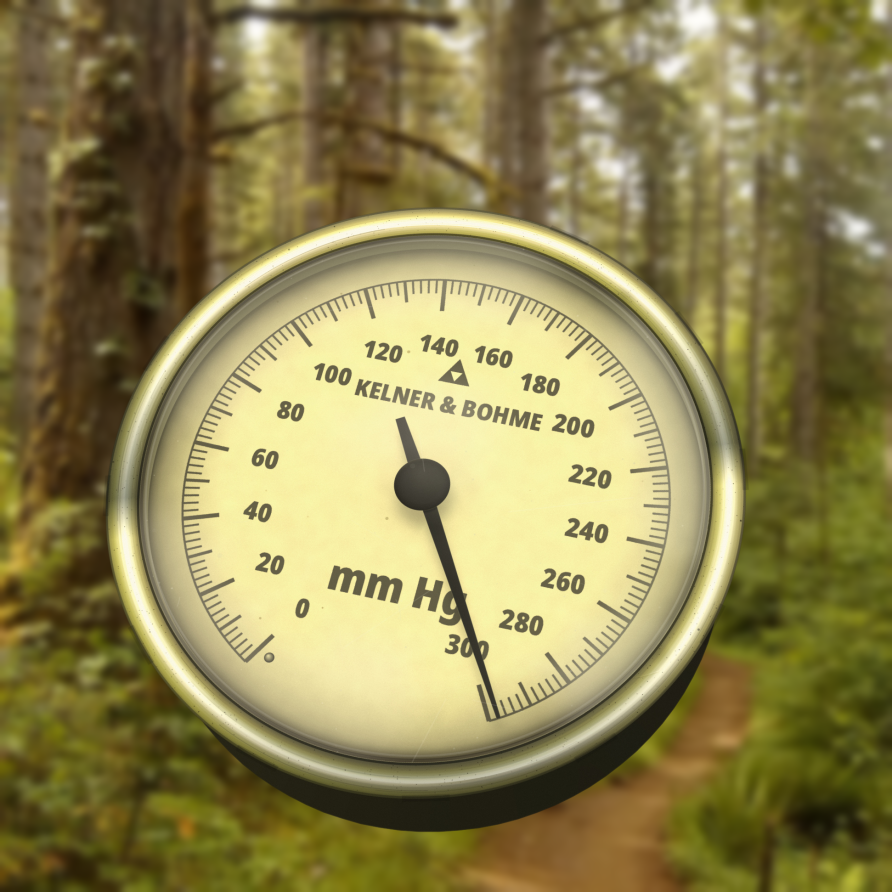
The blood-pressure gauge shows 298,mmHg
